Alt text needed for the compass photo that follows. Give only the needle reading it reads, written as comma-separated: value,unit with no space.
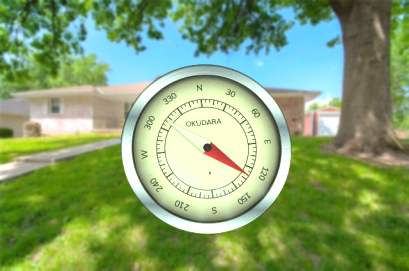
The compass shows 130,°
